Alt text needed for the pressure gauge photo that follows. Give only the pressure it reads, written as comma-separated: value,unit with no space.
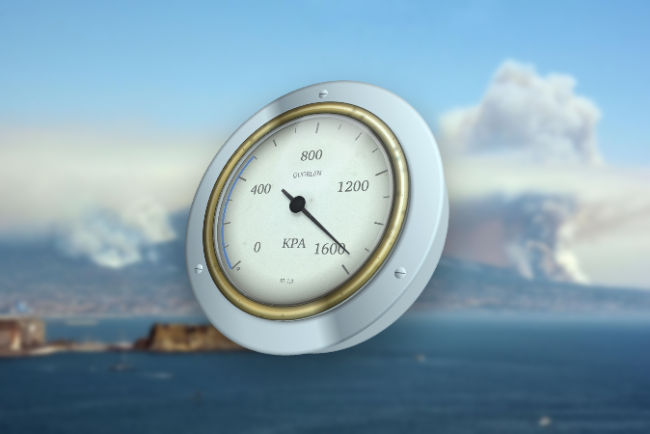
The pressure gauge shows 1550,kPa
